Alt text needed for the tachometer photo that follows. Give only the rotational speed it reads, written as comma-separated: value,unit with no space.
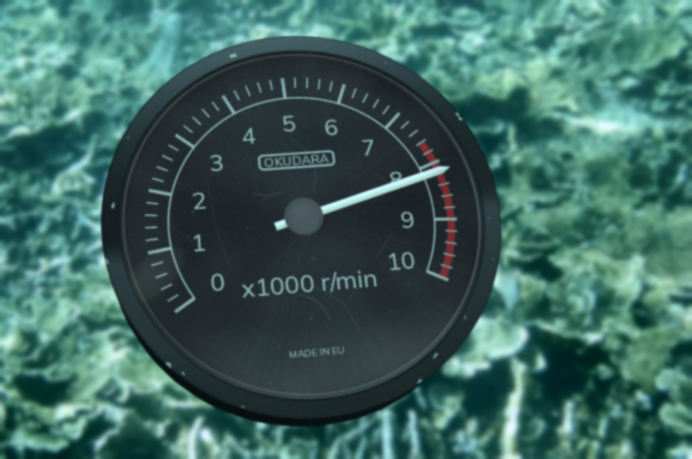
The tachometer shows 8200,rpm
